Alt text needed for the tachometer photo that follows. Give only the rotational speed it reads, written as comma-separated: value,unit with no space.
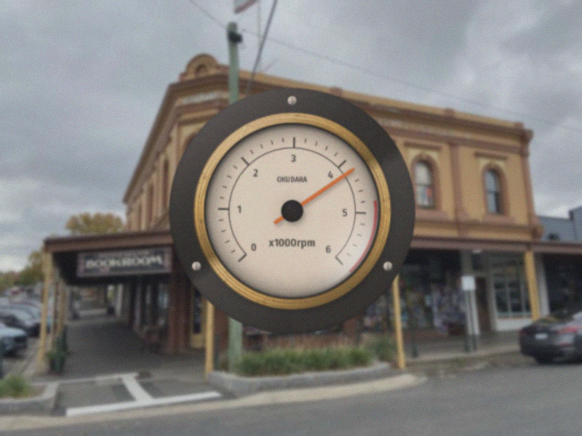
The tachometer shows 4200,rpm
